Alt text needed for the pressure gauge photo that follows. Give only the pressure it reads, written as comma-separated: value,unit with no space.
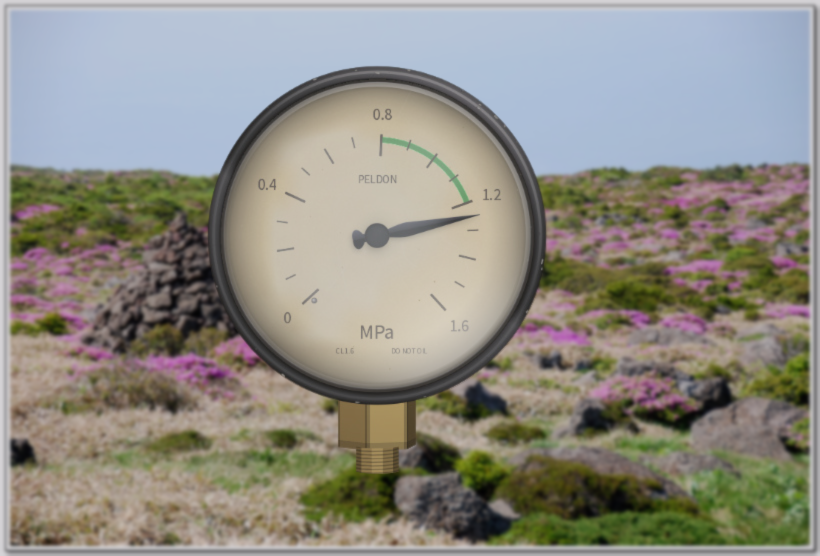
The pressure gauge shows 1.25,MPa
